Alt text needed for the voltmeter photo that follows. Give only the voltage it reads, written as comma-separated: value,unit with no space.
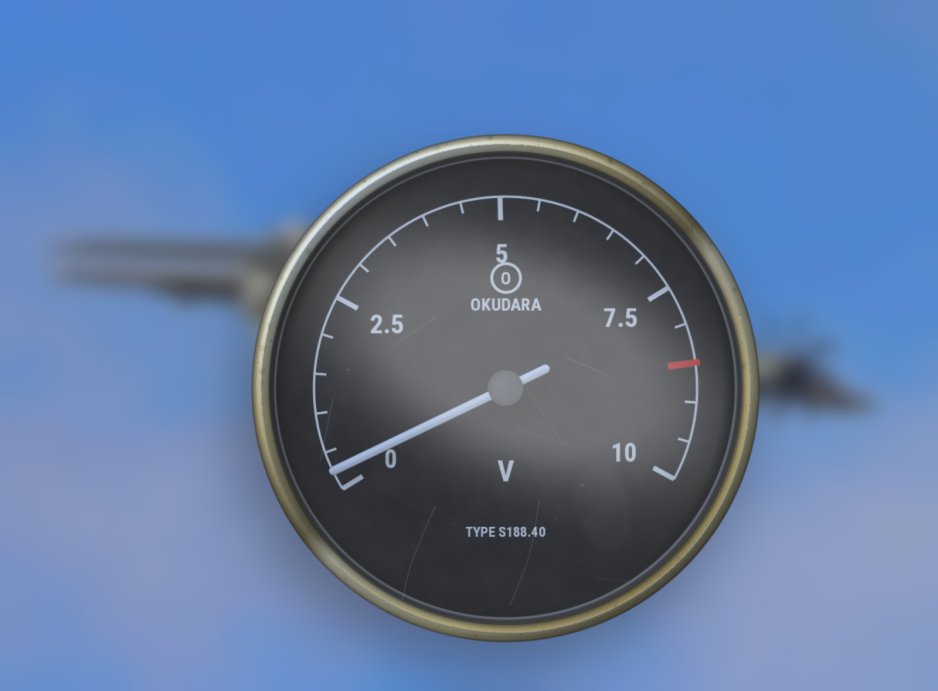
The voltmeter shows 0.25,V
